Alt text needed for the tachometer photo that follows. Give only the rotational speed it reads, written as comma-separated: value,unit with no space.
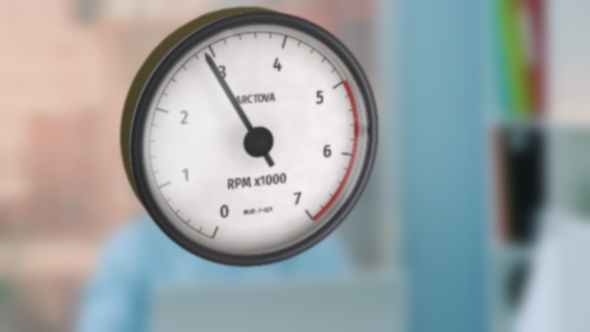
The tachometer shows 2900,rpm
